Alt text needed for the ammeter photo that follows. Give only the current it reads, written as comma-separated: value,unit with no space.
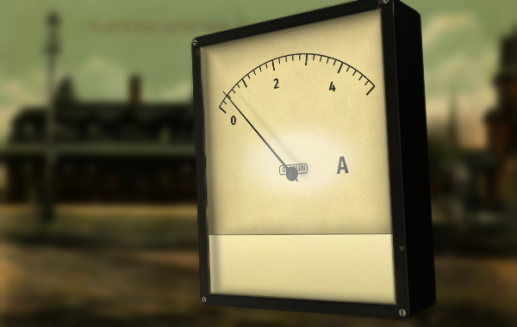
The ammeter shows 0.4,A
